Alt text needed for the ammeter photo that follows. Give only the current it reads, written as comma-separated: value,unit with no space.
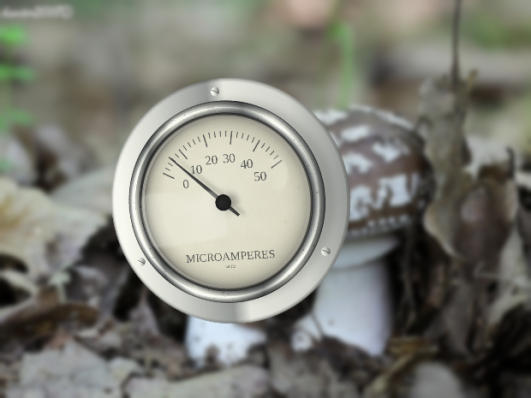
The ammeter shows 6,µA
